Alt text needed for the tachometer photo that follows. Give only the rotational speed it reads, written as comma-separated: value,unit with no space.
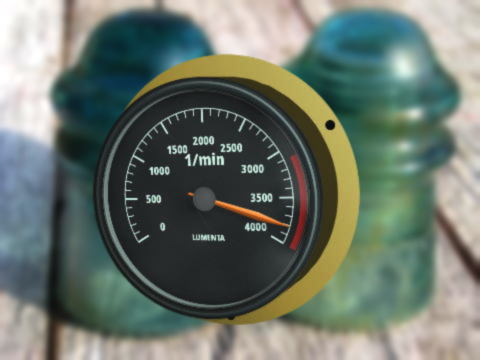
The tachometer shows 3800,rpm
